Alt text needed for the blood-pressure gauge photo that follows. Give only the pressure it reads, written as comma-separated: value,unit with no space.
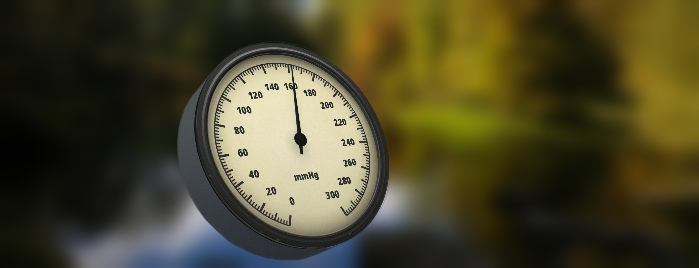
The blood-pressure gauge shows 160,mmHg
